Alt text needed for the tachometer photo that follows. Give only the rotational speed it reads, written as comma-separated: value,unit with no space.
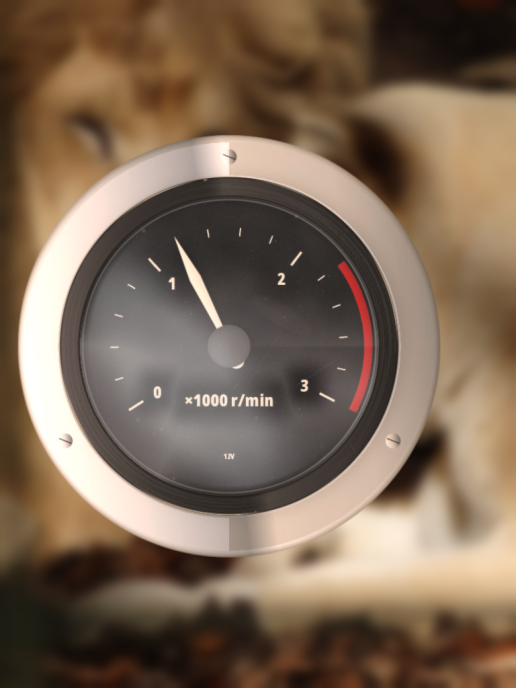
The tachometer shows 1200,rpm
